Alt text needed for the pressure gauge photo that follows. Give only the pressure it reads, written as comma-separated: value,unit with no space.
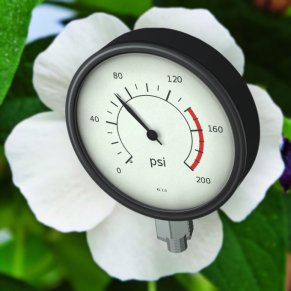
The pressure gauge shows 70,psi
